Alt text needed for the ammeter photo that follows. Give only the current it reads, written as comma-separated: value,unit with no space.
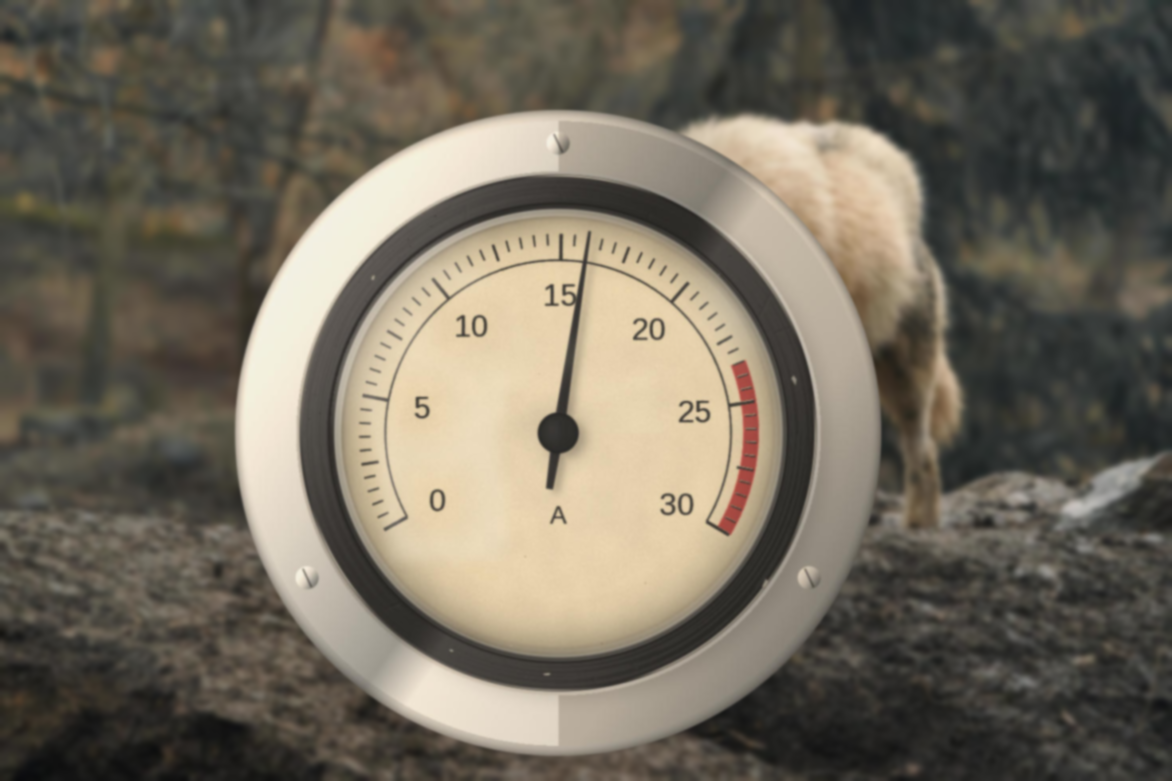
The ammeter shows 16,A
